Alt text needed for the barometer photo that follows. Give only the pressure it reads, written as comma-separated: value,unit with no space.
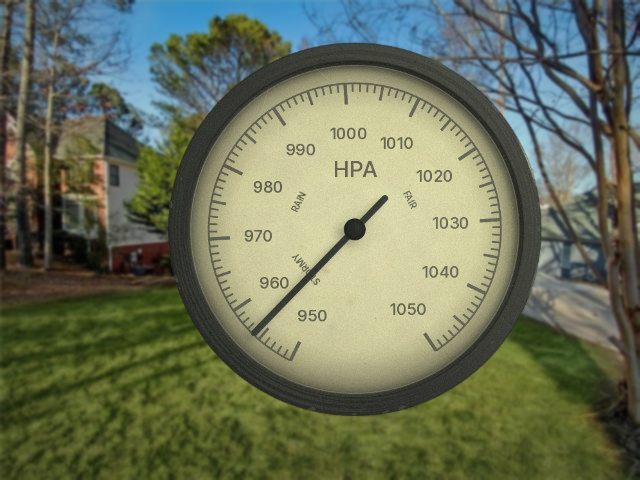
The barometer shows 956,hPa
